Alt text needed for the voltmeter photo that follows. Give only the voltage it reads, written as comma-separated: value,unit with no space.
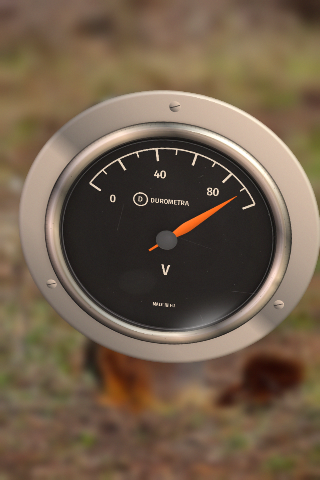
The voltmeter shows 90,V
